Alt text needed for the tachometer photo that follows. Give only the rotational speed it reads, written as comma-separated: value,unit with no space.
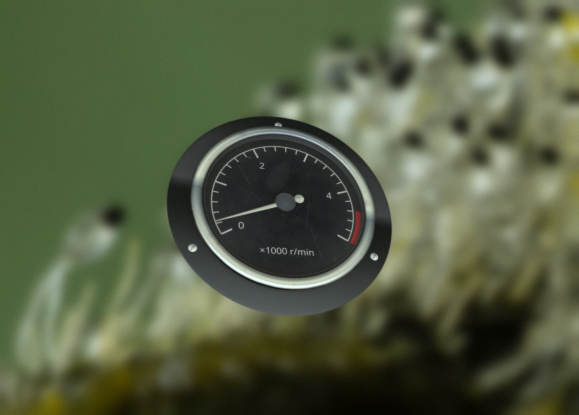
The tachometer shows 200,rpm
